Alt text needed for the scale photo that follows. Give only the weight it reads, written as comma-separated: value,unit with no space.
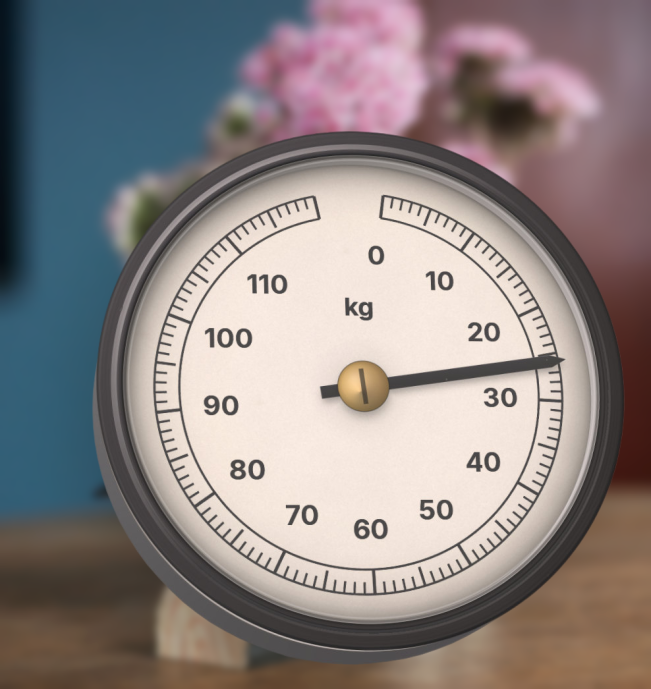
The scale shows 26,kg
